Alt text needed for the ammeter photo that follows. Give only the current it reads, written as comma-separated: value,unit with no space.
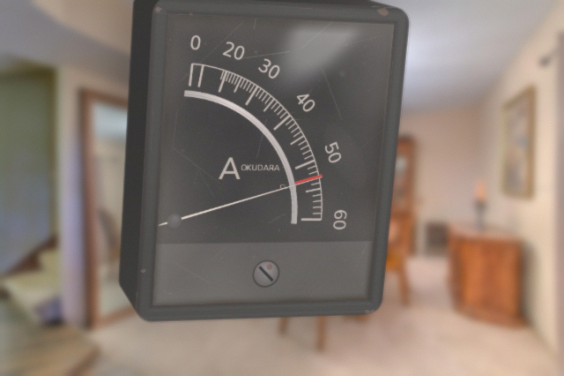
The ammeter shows 53,A
